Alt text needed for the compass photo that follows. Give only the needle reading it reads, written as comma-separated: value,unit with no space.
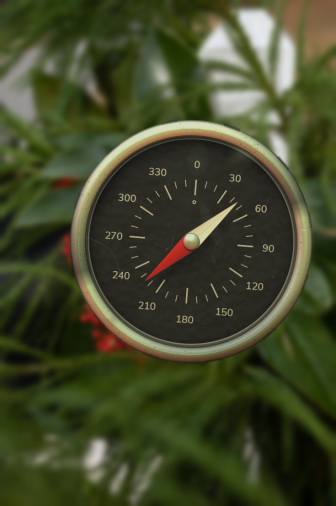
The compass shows 225,°
